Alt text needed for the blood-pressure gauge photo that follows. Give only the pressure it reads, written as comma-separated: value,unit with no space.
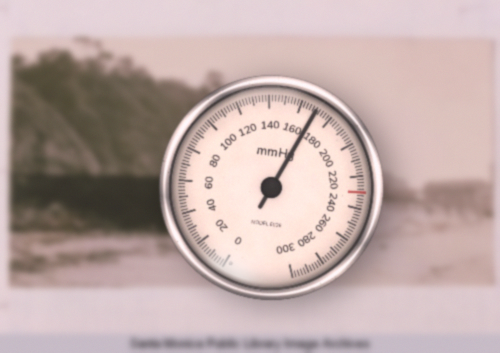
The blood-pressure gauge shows 170,mmHg
